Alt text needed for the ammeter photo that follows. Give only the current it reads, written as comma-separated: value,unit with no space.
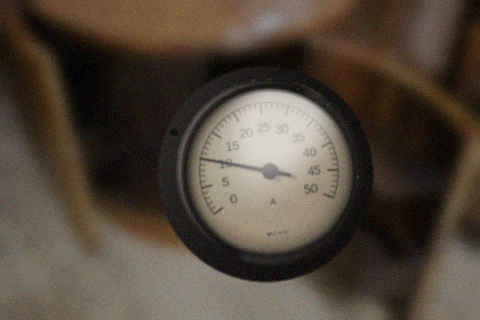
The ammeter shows 10,A
